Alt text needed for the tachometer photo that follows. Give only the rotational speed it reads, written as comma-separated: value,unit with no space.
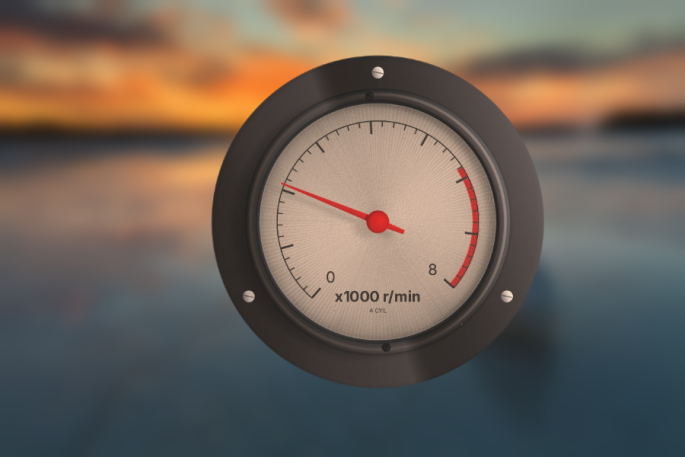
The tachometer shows 2100,rpm
